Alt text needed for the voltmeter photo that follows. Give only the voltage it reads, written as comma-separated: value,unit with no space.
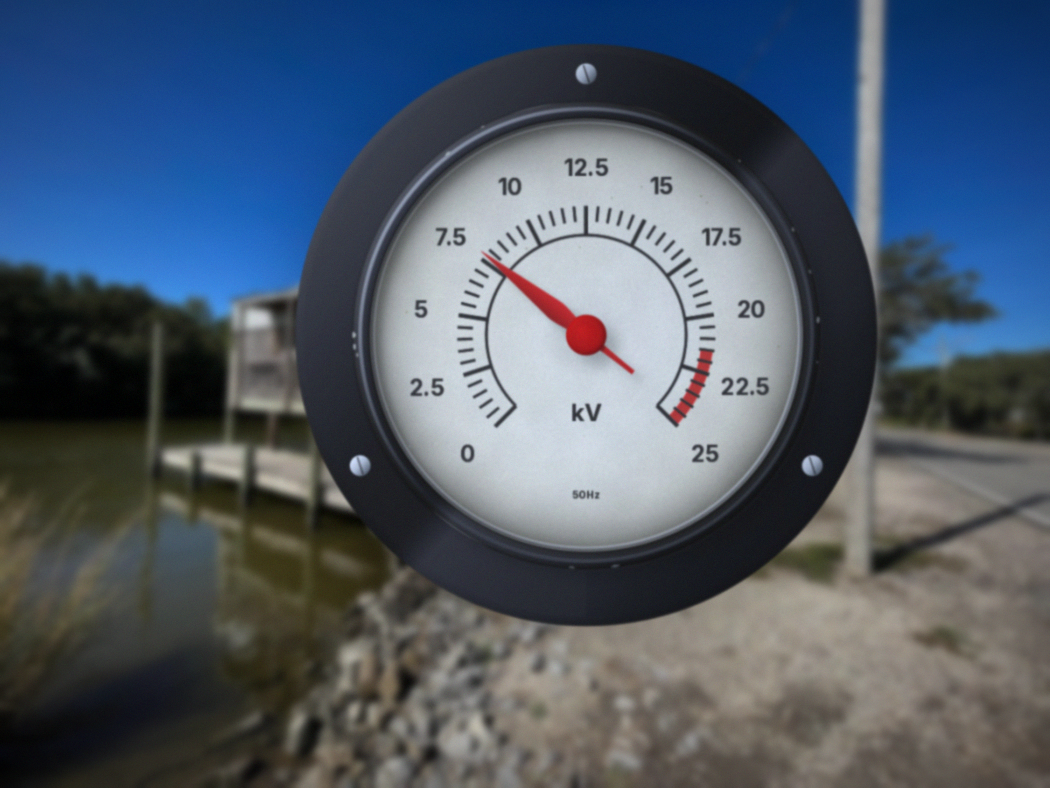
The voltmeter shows 7.75,kV
